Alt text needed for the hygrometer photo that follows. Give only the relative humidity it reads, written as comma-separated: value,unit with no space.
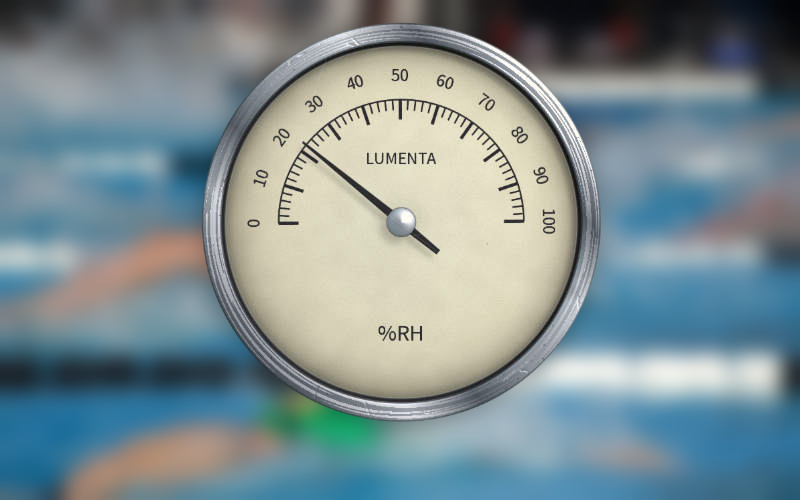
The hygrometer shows 22,%
